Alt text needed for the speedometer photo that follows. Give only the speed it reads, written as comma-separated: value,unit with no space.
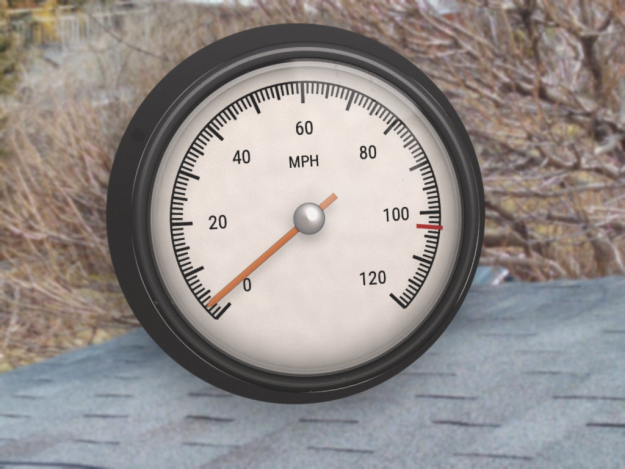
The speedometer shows 3,mph
